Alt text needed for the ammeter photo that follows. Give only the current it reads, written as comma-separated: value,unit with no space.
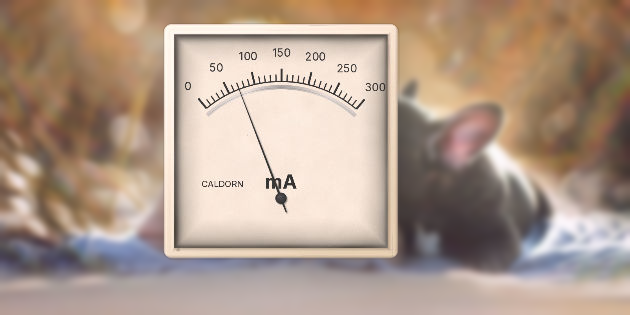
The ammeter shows 70,mA
